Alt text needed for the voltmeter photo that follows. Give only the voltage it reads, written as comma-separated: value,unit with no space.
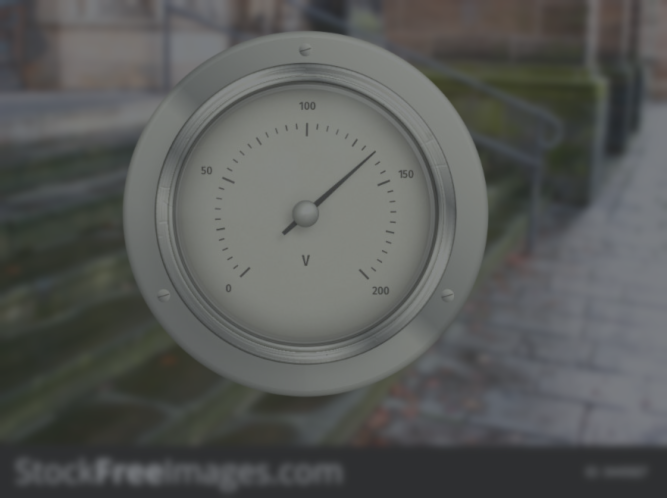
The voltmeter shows 135,V
